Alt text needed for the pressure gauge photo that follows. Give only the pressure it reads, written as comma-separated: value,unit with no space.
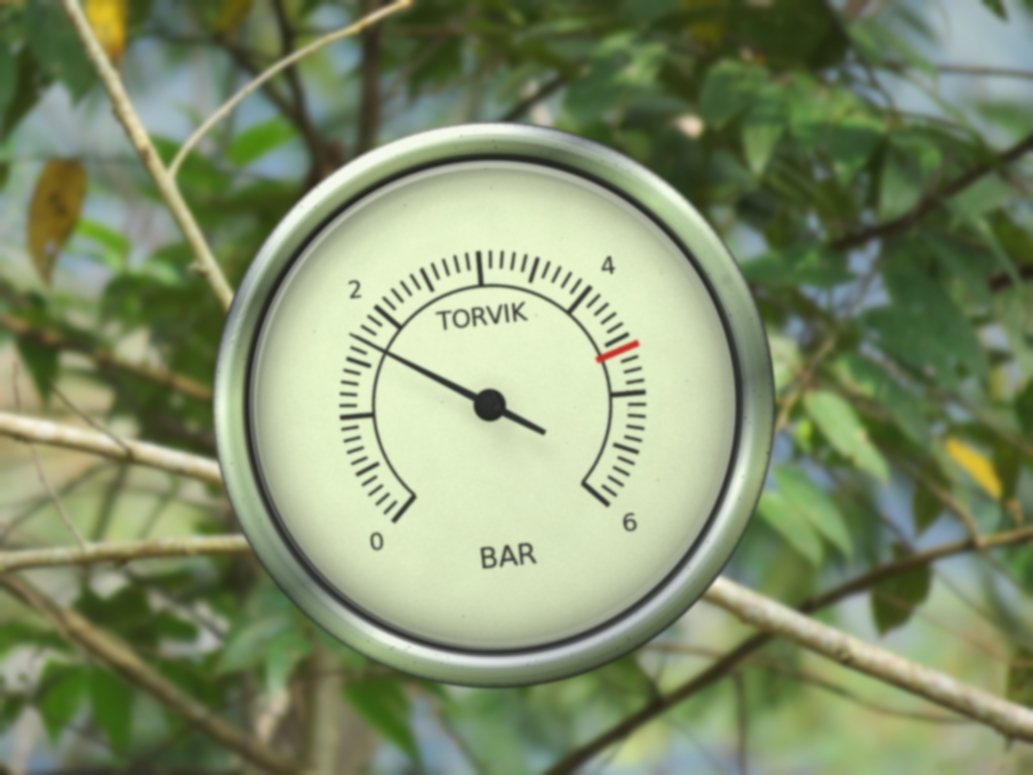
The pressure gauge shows 1.7,bar
